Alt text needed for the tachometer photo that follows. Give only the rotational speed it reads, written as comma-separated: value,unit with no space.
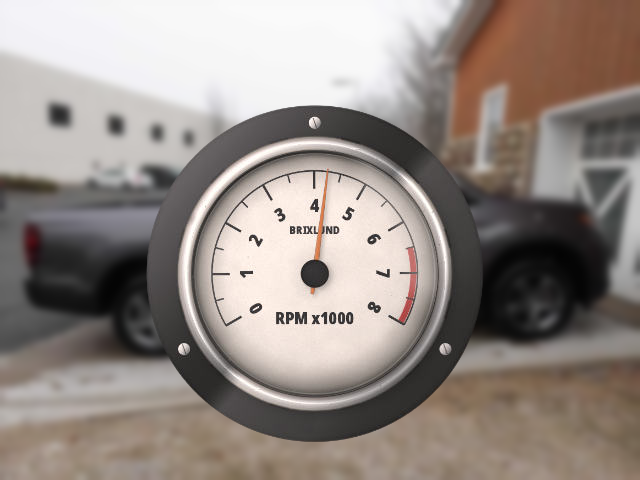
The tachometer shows 4250,rpm
